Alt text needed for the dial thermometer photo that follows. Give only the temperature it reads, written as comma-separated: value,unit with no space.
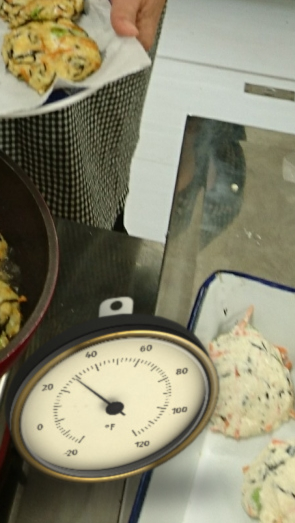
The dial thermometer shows 30,°F
